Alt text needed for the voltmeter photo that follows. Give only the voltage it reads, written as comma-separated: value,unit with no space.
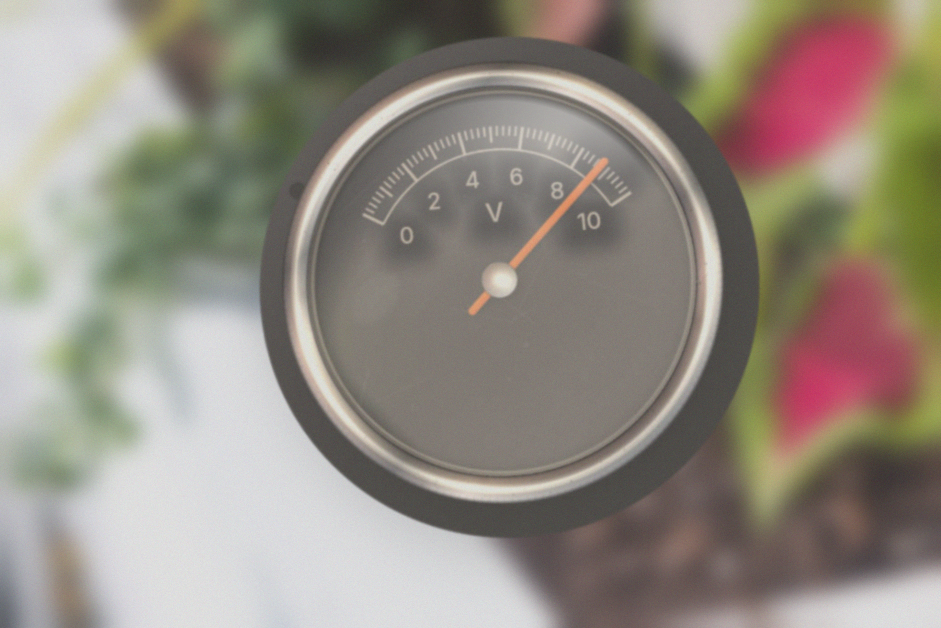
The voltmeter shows 8.8,V
